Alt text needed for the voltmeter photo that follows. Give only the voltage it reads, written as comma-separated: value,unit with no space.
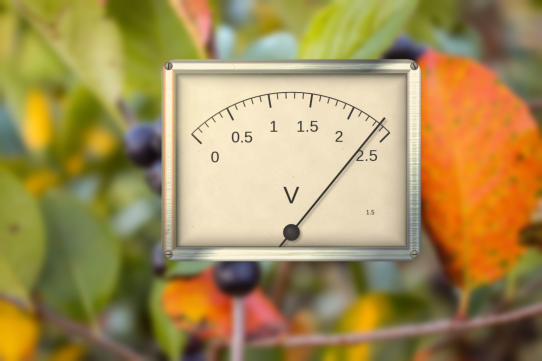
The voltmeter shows 2.35,V
